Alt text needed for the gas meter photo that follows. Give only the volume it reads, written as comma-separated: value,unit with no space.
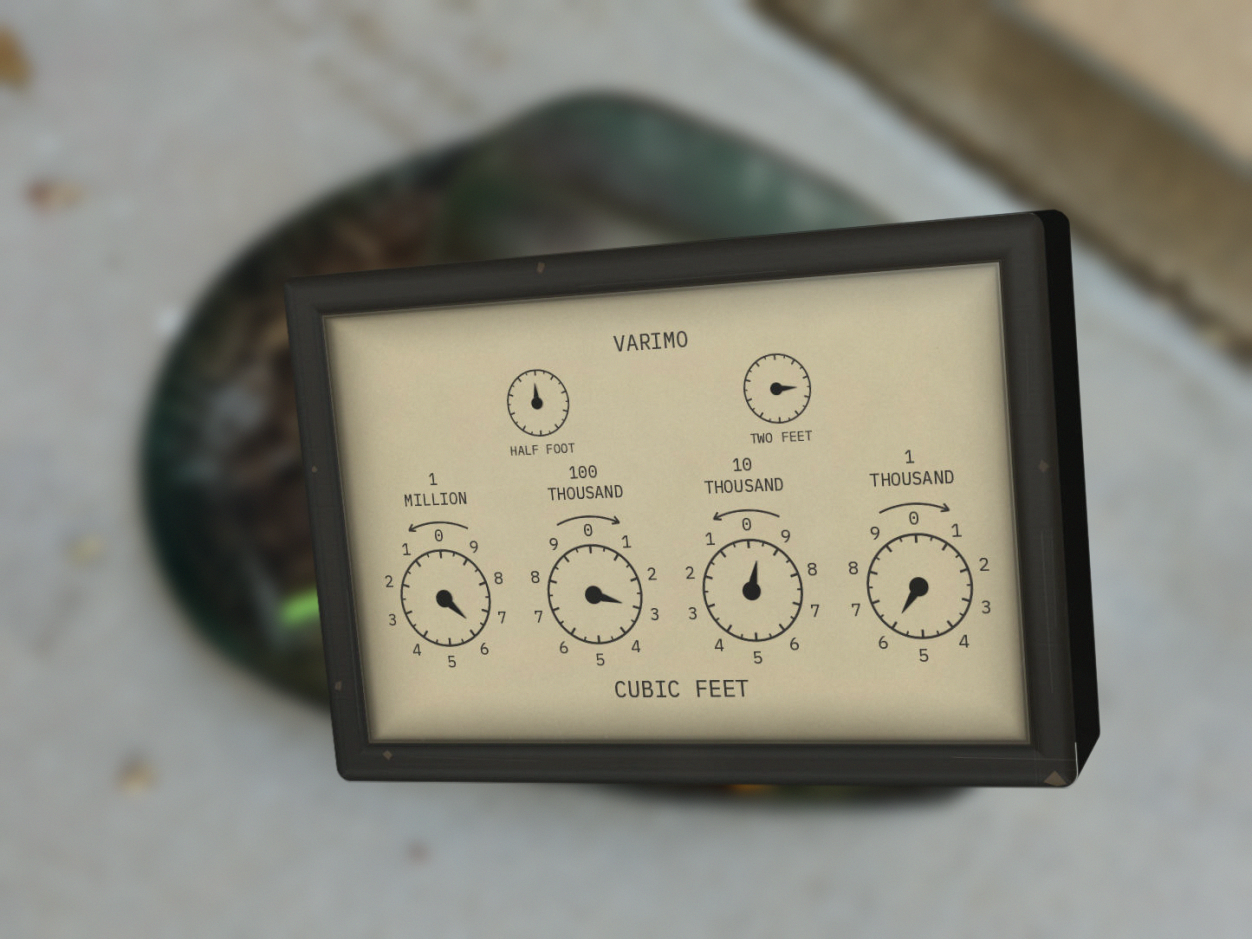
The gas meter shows 629600,ft³
